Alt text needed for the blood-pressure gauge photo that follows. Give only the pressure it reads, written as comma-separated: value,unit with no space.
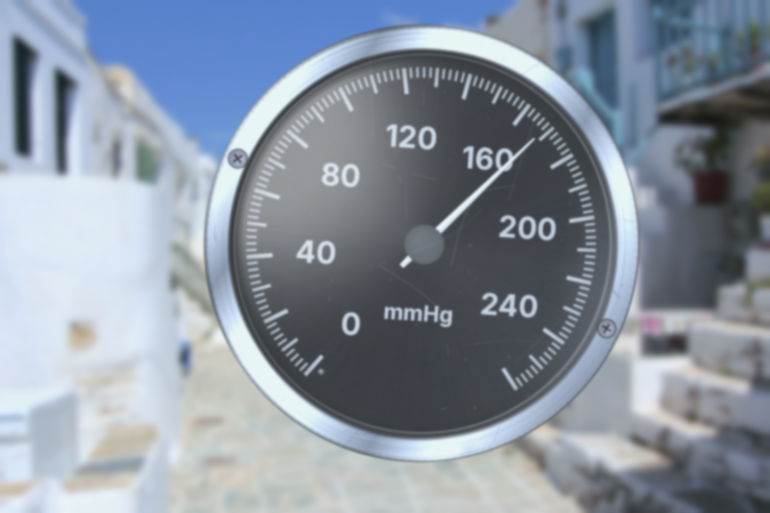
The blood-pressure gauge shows 168,mmHg
